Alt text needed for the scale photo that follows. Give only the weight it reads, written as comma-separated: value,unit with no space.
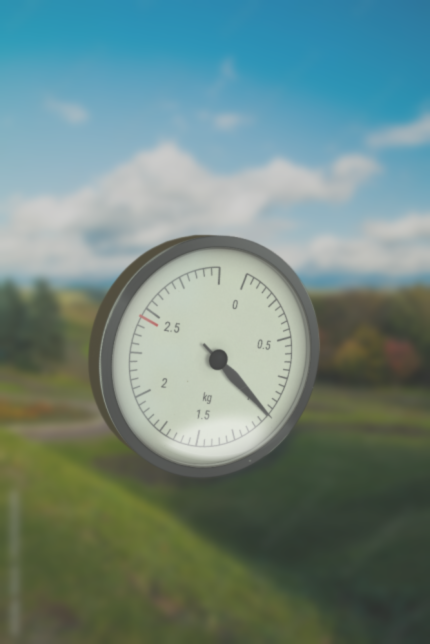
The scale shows 1,kg
